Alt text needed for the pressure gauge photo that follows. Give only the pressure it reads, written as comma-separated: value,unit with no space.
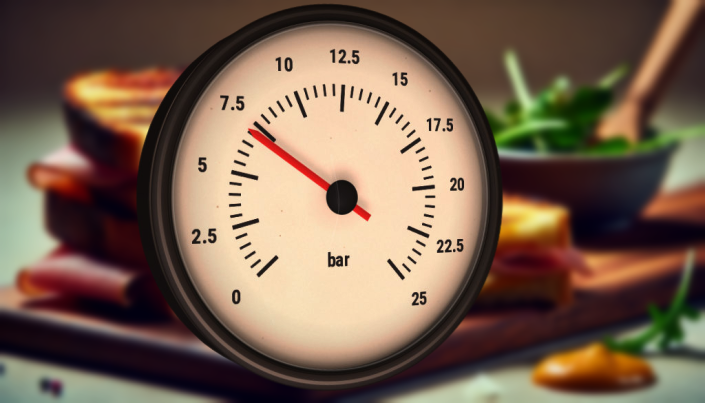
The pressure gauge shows 7,bar
